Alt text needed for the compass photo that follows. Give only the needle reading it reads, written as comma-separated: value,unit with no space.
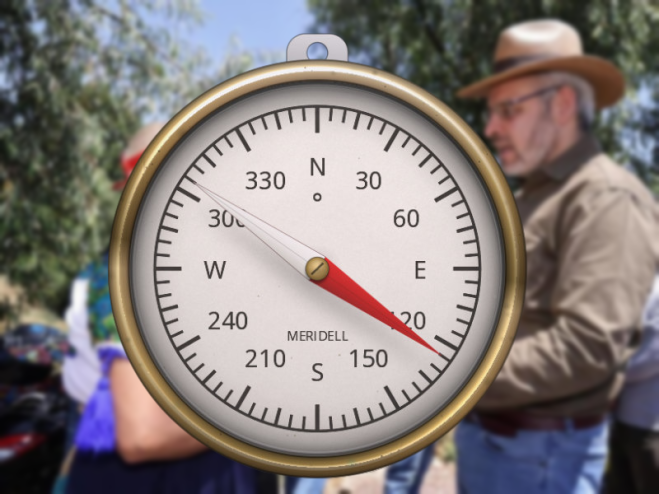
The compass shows 125,°
